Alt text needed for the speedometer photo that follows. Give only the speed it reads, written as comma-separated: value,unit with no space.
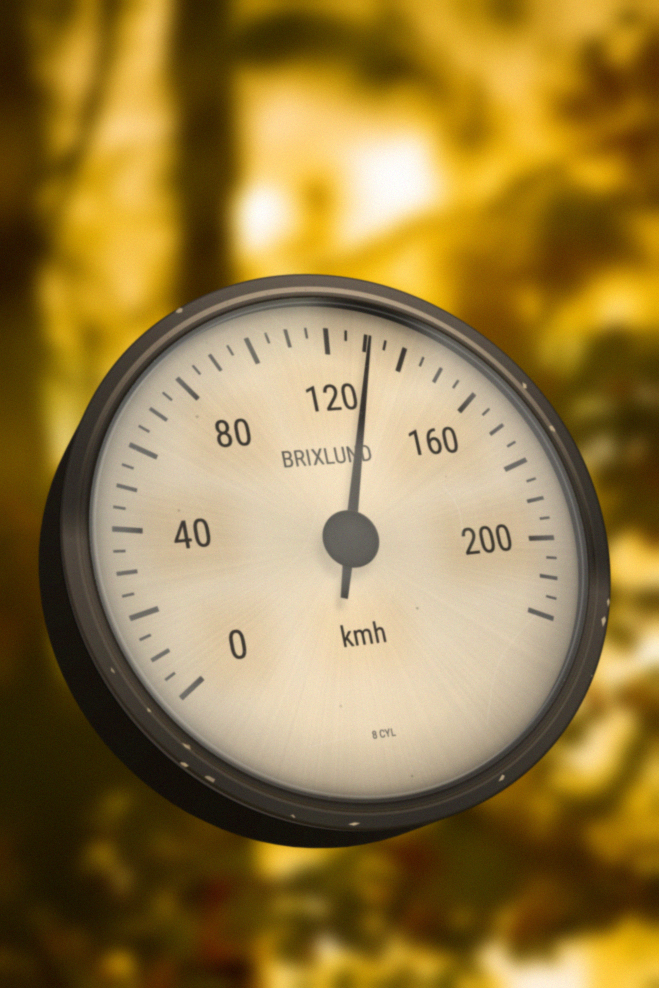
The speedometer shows 130,km/h
